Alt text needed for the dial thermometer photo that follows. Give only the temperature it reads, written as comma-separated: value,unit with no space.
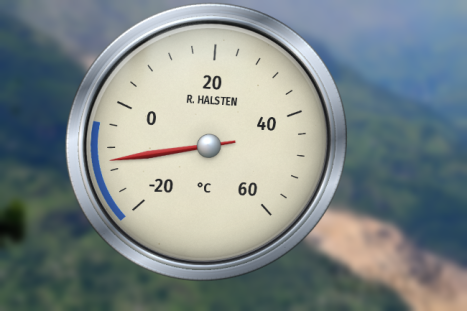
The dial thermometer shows -10,°C
